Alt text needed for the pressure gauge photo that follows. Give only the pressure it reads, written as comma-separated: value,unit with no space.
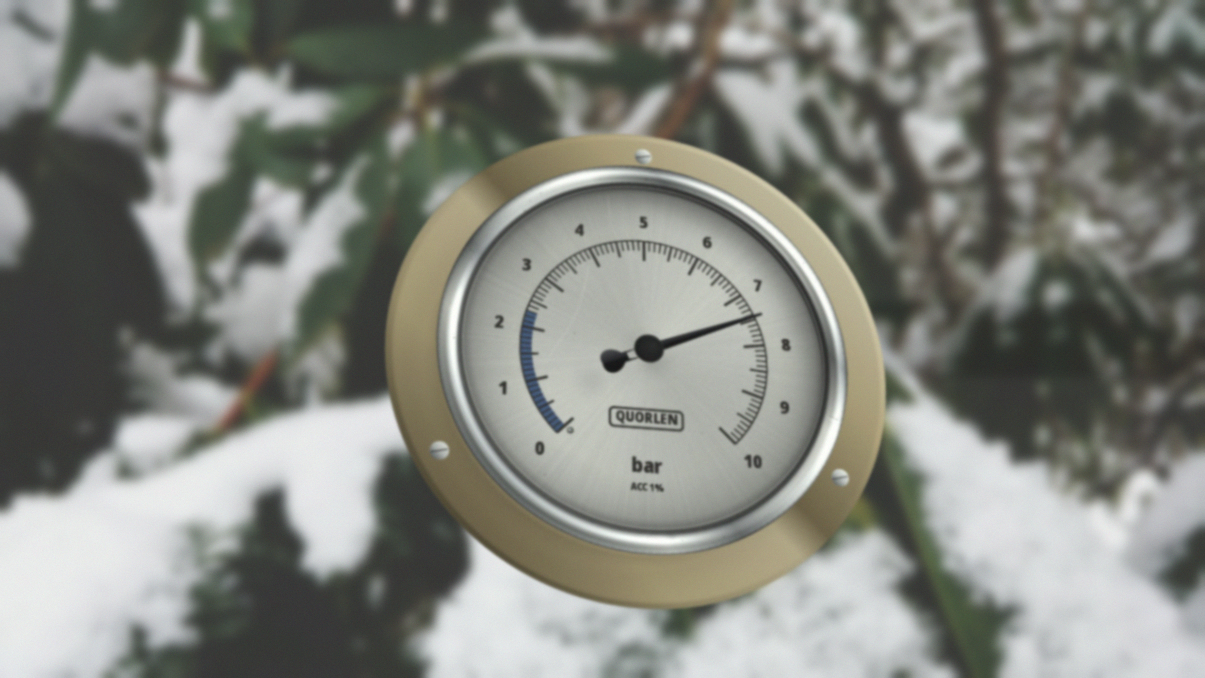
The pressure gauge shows 7.5,bar
